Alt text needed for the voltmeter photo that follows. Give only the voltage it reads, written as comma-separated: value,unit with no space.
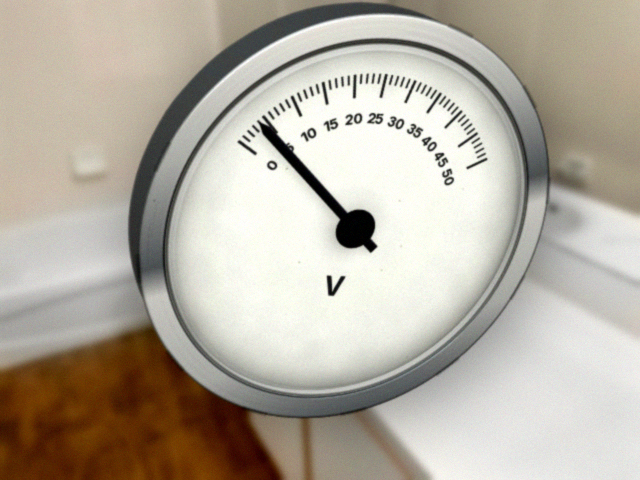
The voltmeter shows 4,V
